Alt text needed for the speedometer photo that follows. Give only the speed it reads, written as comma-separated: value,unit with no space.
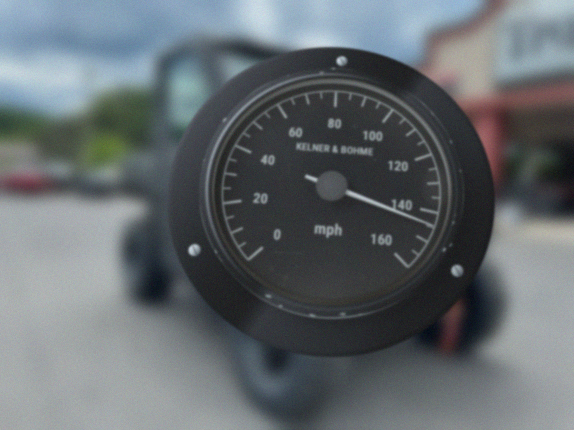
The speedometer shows 145,mph
